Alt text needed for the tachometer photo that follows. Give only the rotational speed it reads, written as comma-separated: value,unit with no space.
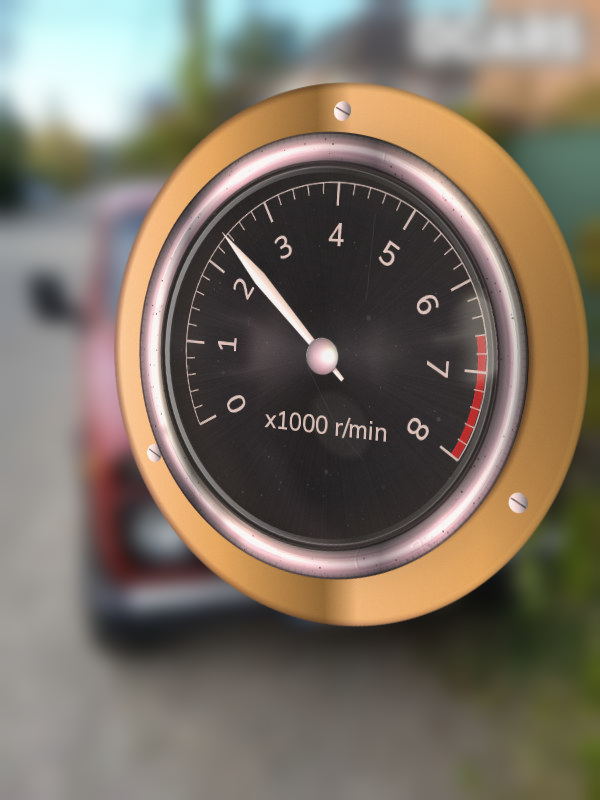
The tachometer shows 2400,rpm
